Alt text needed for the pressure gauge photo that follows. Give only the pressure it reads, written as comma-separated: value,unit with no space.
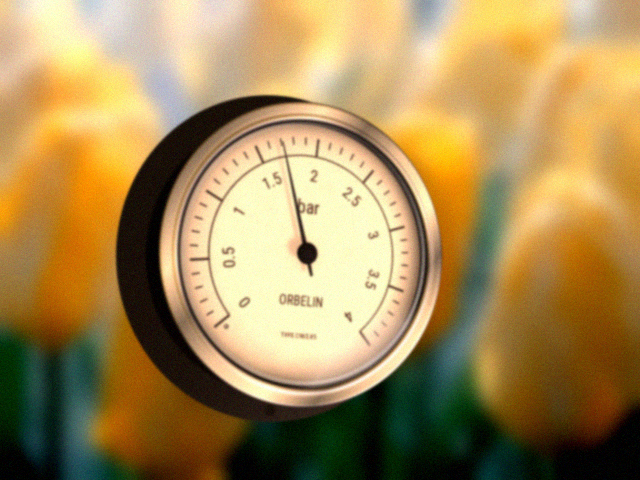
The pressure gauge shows 1.7,bar
